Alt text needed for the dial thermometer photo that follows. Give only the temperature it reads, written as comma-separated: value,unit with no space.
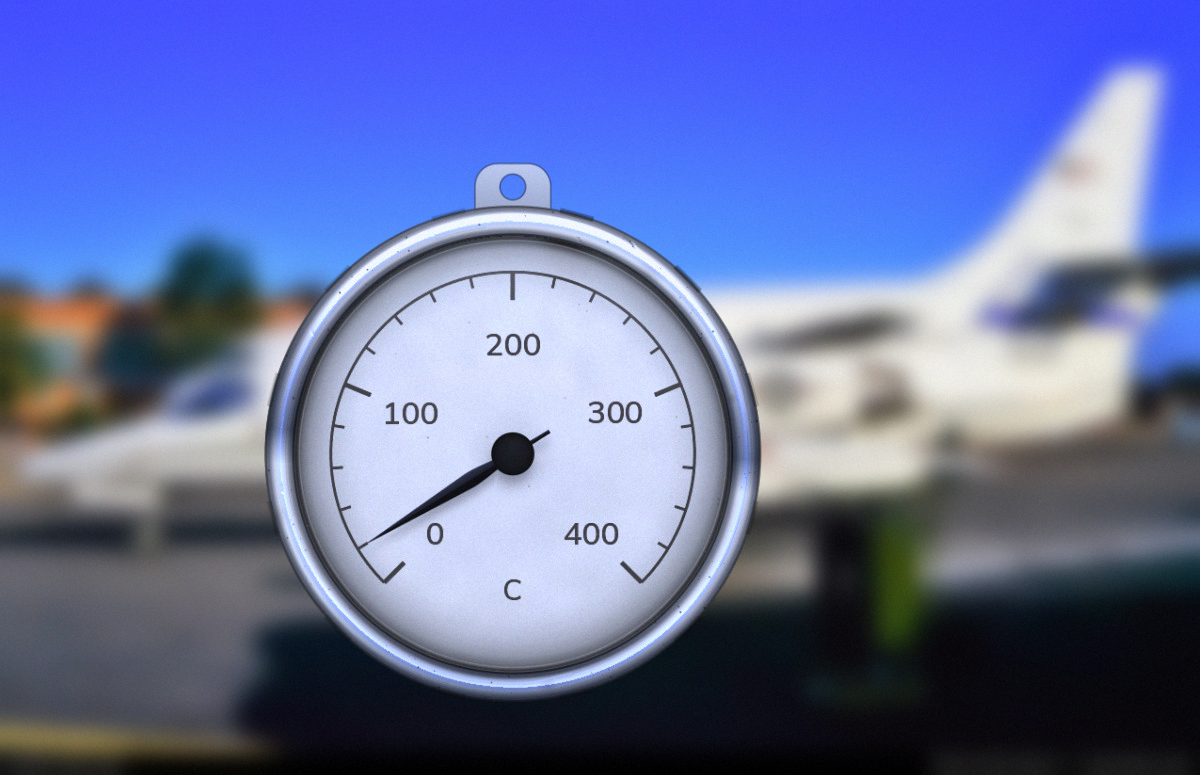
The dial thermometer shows 20,°C
